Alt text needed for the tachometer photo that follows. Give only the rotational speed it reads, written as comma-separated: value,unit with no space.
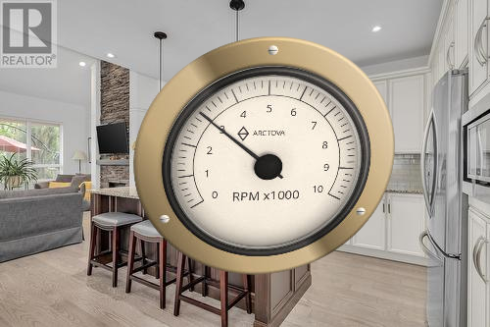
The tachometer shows 3000,rpm
